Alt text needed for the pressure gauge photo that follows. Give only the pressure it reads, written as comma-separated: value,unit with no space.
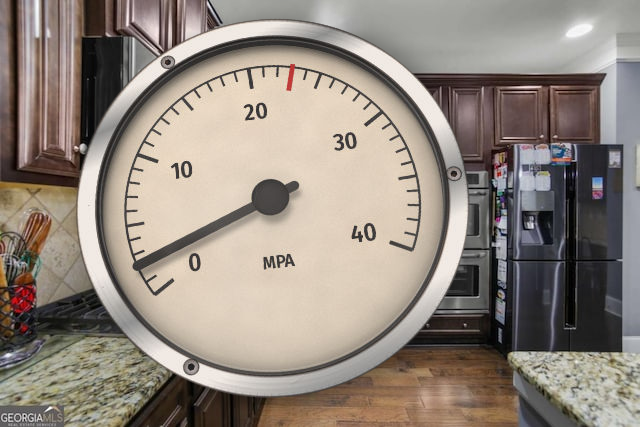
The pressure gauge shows 2,MPa
